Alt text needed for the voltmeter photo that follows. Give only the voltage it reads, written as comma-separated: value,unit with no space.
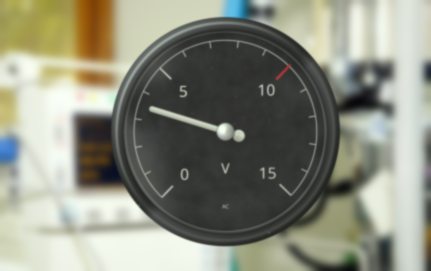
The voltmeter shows 3.5,V
